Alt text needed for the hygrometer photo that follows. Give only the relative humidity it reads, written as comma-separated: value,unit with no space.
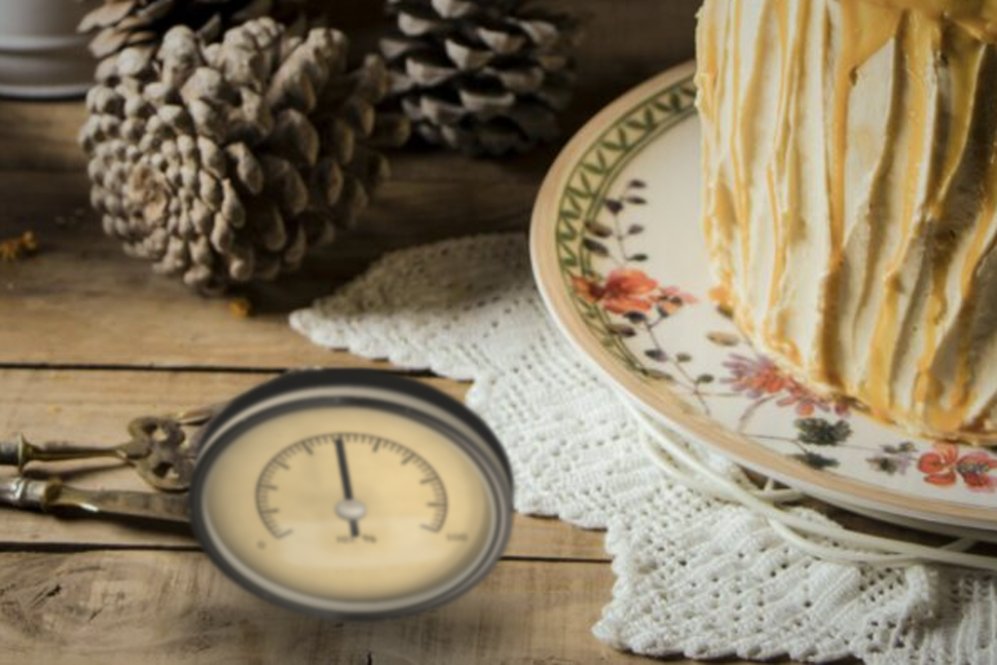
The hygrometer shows 50,%
